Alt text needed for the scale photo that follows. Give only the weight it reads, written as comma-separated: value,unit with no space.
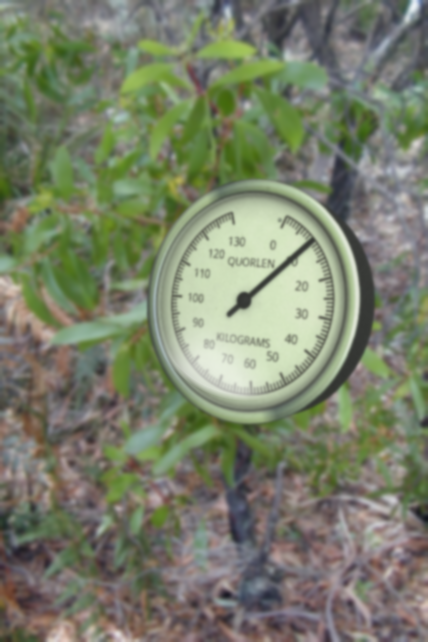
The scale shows 10,kg
